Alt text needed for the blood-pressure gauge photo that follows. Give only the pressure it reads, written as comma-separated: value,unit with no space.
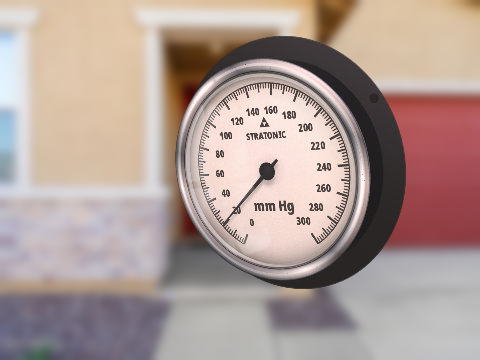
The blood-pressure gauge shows 20,mmHg
